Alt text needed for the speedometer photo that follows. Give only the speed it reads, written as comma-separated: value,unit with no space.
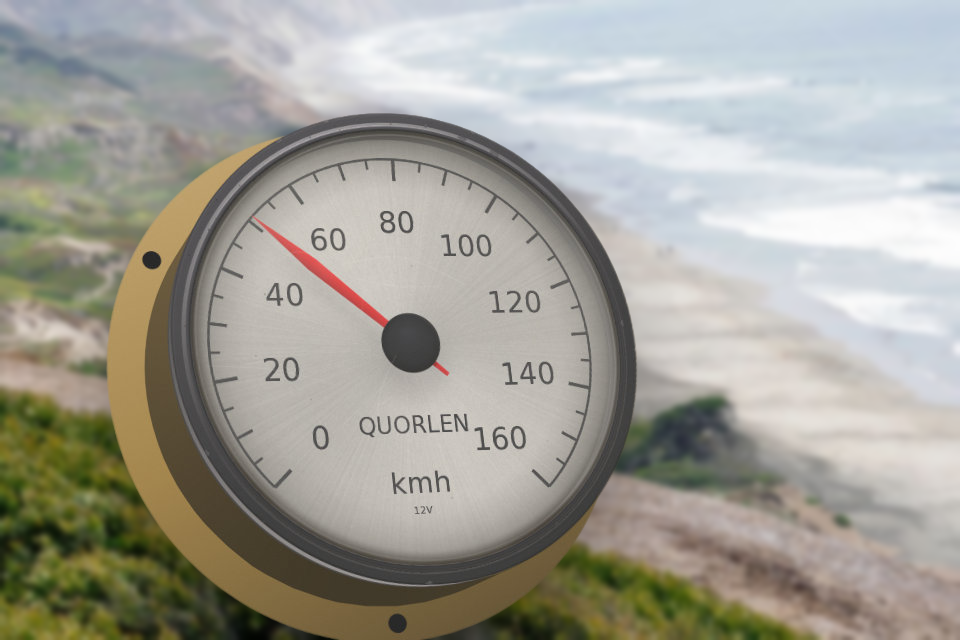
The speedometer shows 50,km/h
